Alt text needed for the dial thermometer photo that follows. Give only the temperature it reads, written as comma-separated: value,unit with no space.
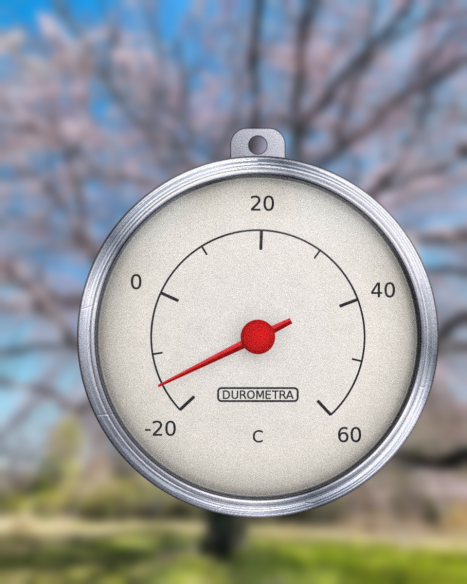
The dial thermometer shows -15,°C
